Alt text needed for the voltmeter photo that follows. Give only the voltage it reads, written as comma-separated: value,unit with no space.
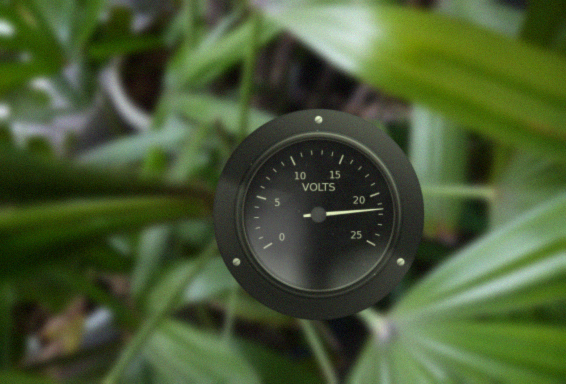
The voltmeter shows 21.5,V
